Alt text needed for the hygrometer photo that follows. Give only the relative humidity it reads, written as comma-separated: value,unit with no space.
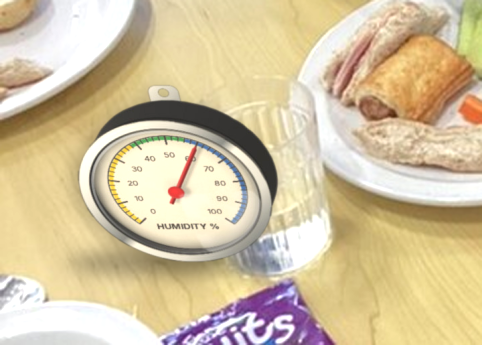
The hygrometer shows 60,%
